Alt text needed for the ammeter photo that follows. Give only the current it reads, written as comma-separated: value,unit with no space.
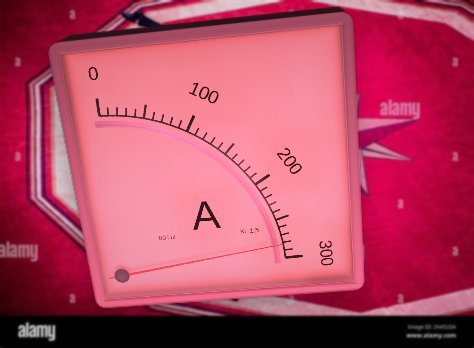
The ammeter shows 280,A
